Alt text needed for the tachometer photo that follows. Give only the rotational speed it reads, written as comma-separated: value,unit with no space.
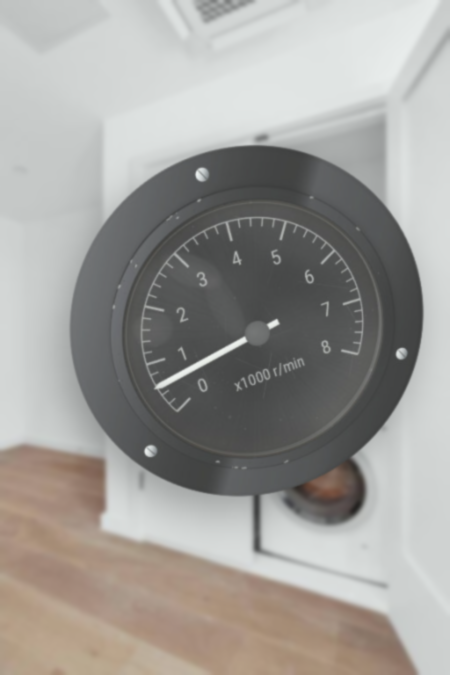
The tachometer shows 600,rpm
